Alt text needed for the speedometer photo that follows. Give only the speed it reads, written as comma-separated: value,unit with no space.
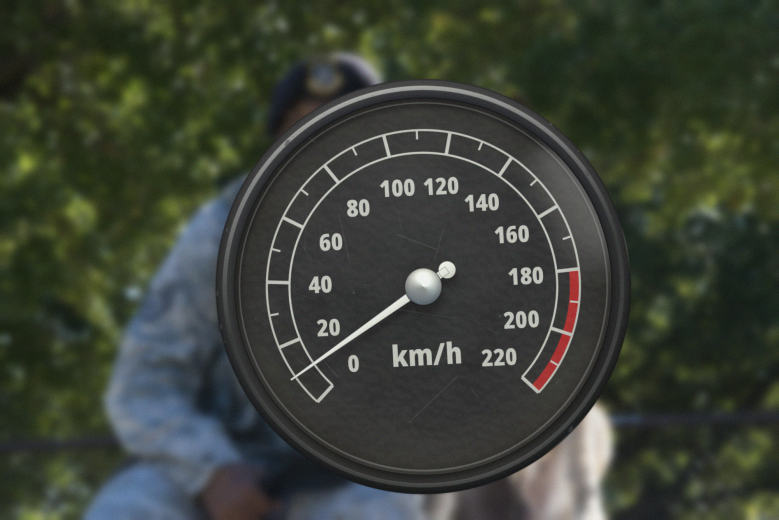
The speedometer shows 10,km/h
